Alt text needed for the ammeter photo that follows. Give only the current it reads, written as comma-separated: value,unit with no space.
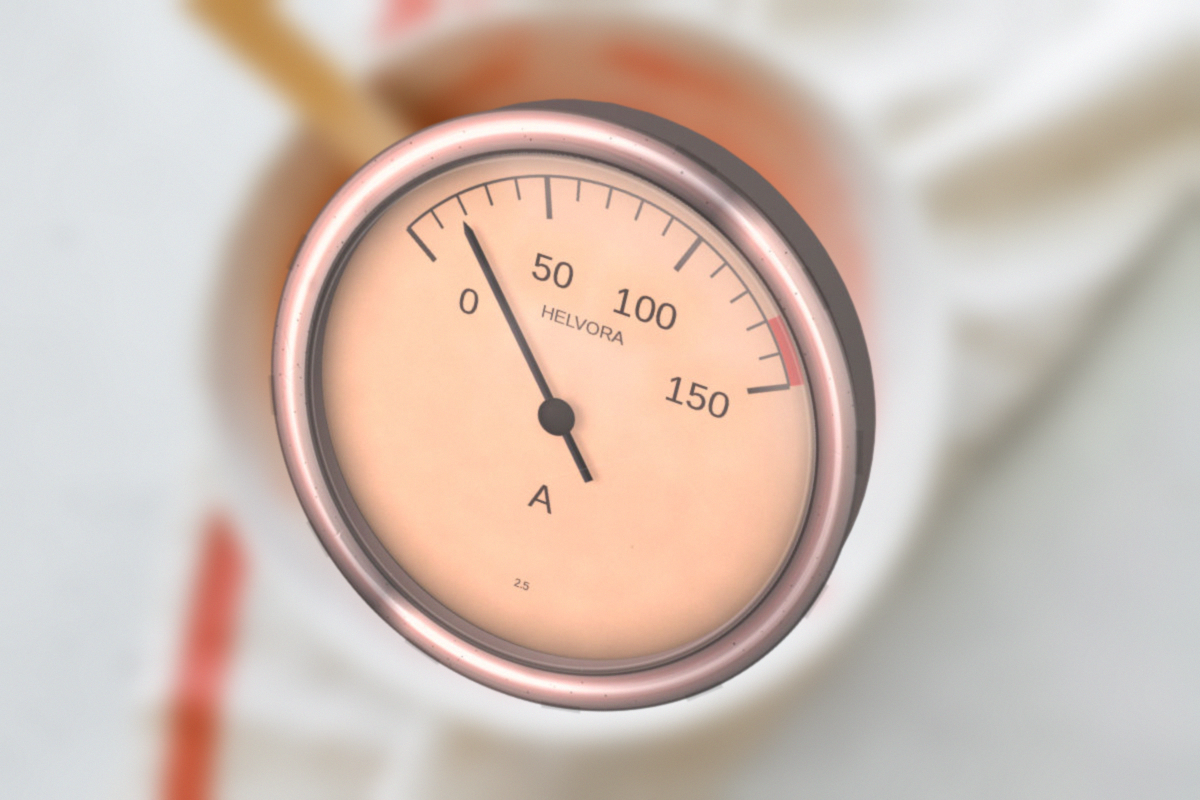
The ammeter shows 20,A
